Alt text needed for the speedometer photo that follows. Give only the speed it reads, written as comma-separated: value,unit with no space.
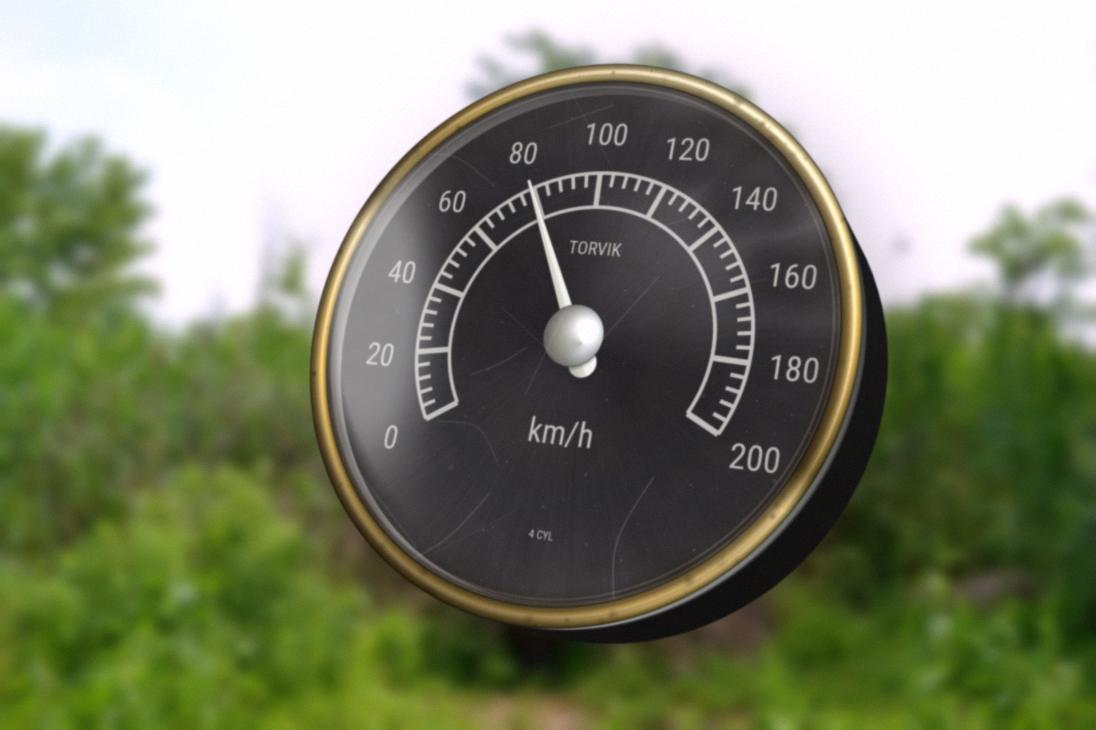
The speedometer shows 80,km/h
